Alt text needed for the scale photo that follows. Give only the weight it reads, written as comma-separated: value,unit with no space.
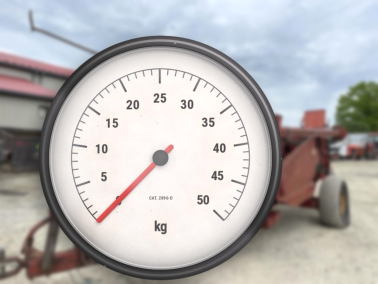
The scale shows 0,kg
